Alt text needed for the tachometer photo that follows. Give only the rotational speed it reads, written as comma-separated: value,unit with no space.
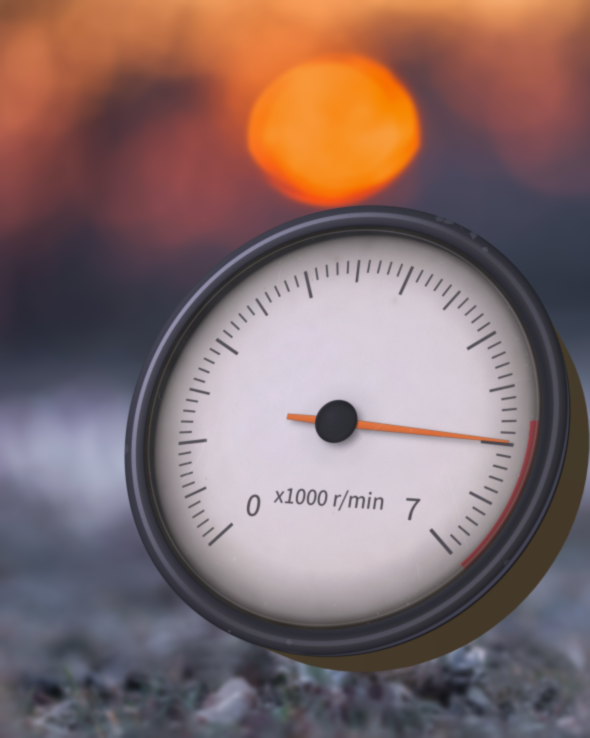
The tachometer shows 6000,rpm
